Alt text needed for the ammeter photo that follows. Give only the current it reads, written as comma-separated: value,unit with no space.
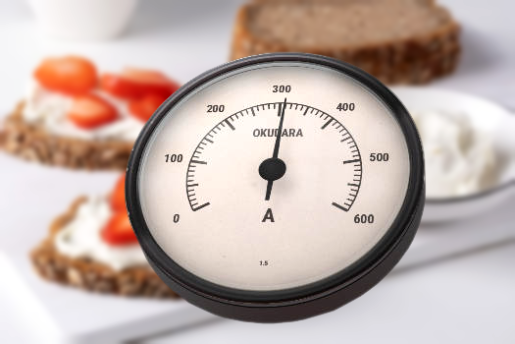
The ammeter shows 310,A
